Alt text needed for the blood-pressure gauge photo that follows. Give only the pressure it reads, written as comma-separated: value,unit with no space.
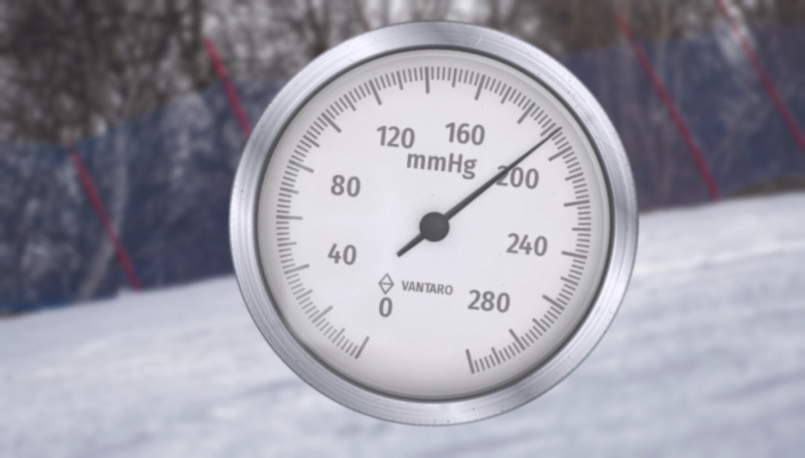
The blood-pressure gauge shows 192,mmHg
